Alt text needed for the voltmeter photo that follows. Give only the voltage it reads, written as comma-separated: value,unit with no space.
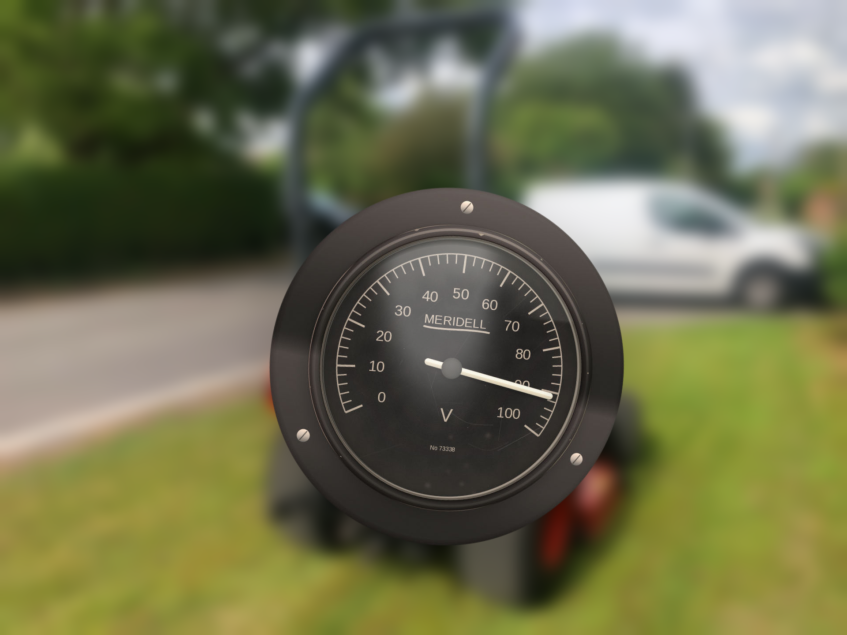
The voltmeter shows 91,V
